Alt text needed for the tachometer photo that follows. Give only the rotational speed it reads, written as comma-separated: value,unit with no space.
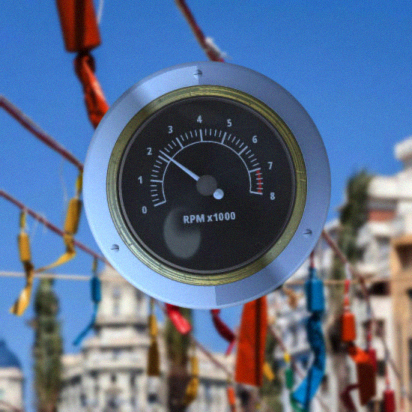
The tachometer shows 2200,rpm
